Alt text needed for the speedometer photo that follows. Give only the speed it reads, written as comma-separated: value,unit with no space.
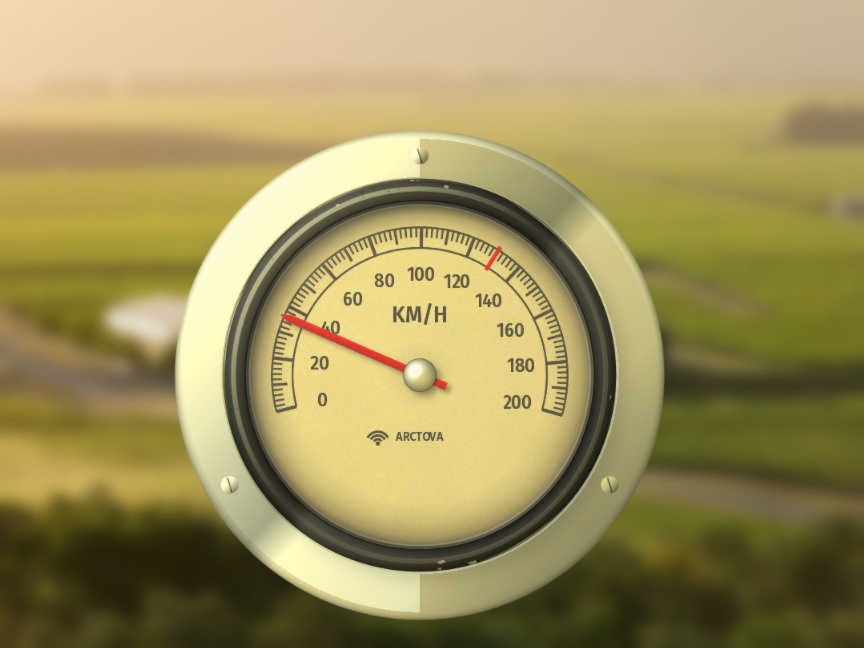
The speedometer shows 36,km/h
